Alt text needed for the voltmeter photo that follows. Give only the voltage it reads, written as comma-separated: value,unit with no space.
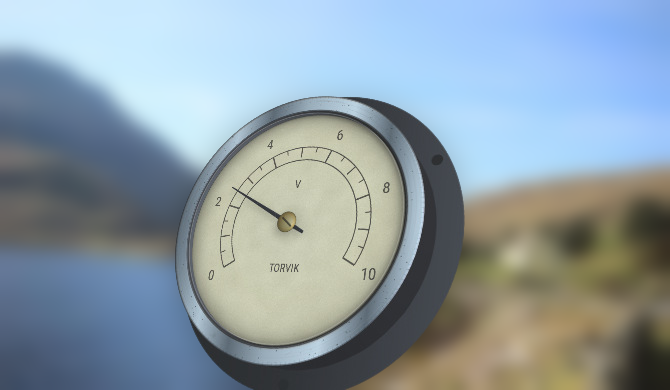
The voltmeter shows 2.5,V
